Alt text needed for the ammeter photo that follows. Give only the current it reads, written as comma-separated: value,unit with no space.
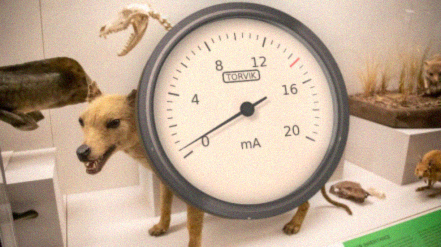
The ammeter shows 0.5,mA
